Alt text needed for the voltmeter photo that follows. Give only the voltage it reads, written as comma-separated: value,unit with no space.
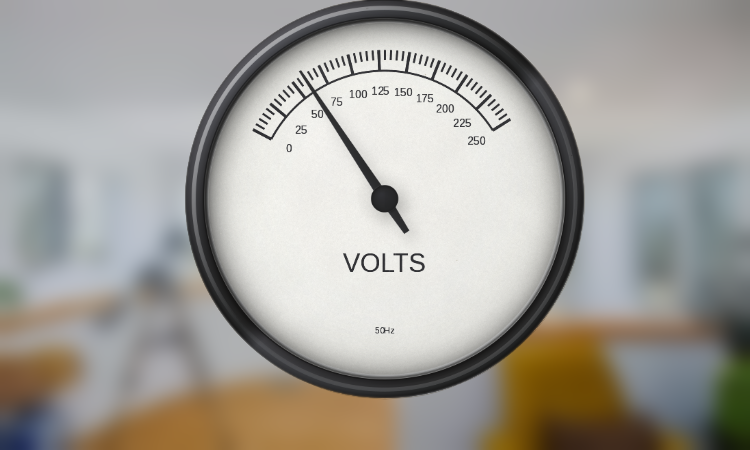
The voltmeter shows 60,V
